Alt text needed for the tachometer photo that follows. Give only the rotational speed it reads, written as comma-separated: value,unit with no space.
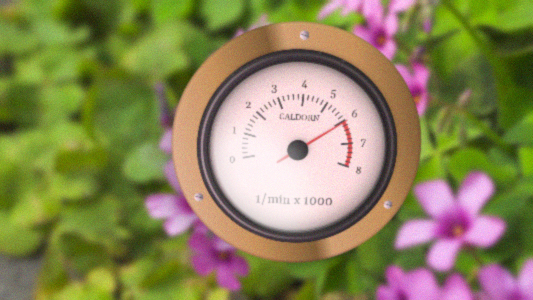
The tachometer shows 6000,rpm
